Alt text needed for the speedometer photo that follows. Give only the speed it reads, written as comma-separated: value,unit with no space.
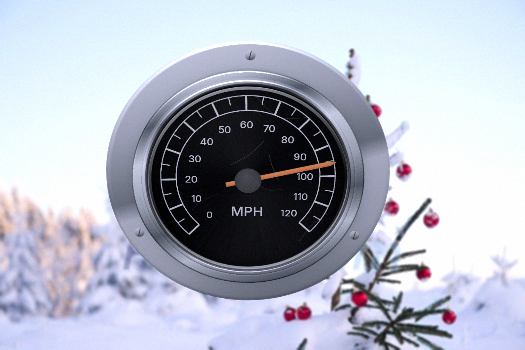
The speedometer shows 95,mph
